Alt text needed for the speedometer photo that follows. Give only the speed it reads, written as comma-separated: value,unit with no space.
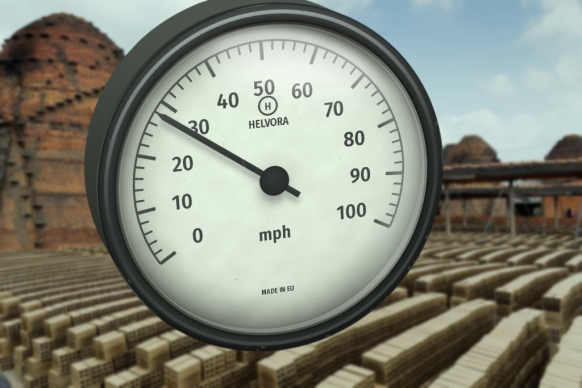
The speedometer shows 28,mph
